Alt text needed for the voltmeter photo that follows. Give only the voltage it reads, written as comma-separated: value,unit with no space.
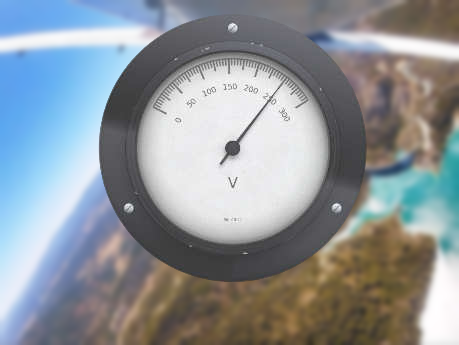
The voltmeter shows 250,V
